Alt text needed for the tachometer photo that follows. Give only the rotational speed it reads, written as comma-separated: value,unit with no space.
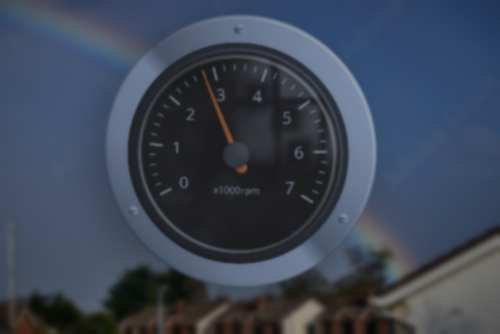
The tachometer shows 2800,rpm
